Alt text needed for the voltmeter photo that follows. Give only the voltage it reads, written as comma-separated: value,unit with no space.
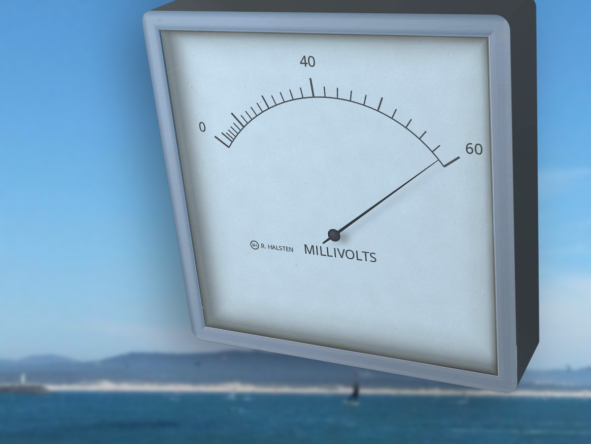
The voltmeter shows 59,mV
